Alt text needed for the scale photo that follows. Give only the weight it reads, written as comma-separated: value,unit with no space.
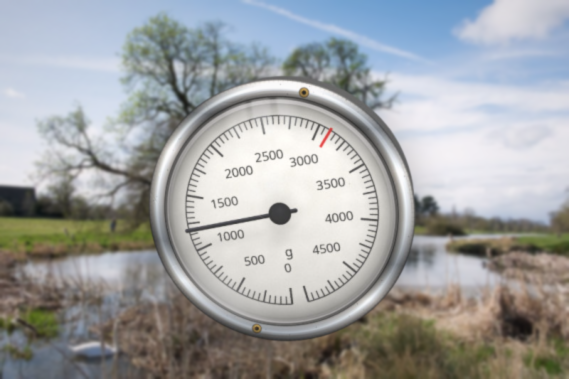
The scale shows 1200,g
